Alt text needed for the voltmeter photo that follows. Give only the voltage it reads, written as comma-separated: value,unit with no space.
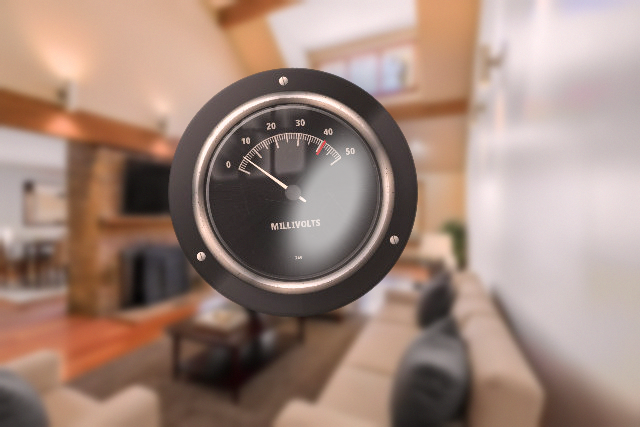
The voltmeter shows 5,mV
